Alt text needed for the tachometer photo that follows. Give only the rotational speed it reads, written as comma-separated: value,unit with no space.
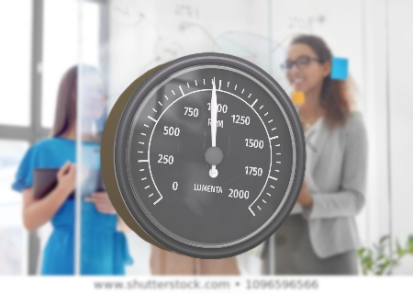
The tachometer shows 950,rpm
